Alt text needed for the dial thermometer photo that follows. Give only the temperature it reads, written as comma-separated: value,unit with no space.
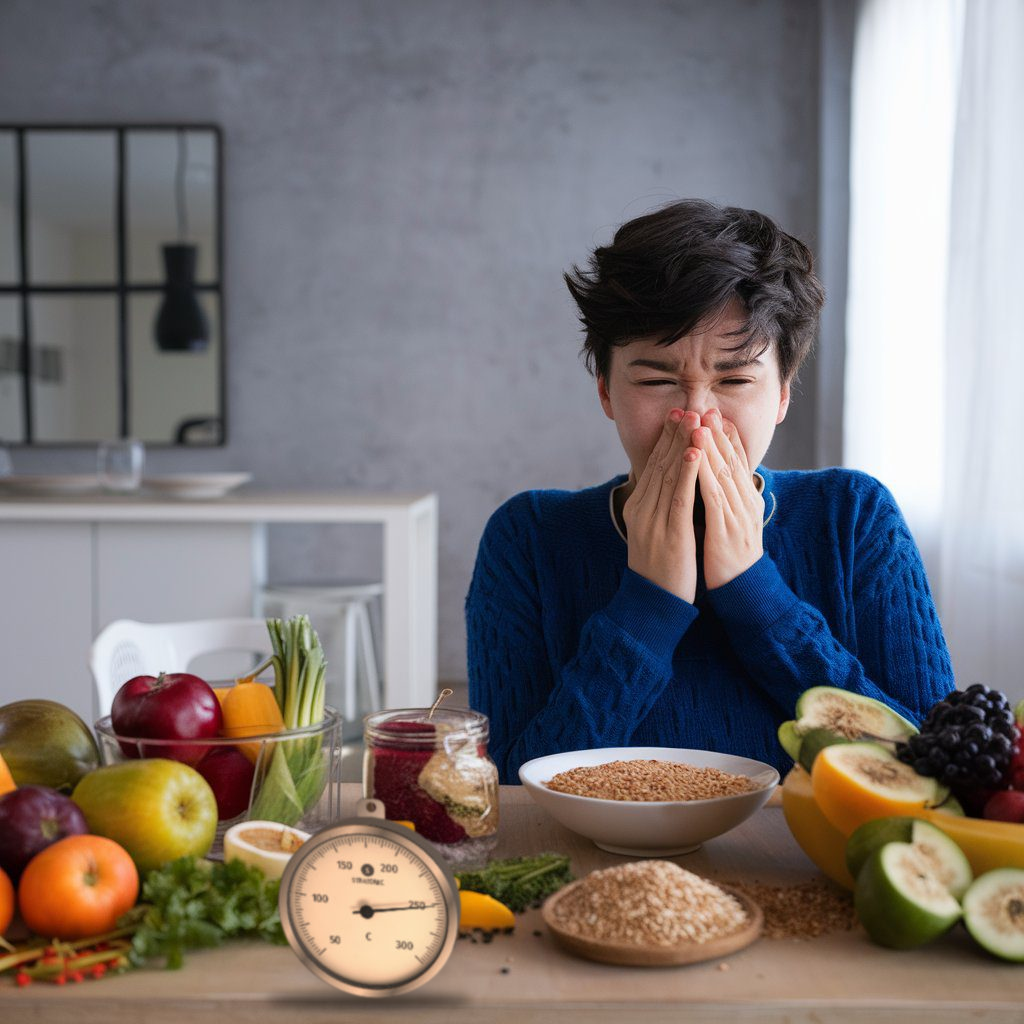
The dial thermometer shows 250,°C
